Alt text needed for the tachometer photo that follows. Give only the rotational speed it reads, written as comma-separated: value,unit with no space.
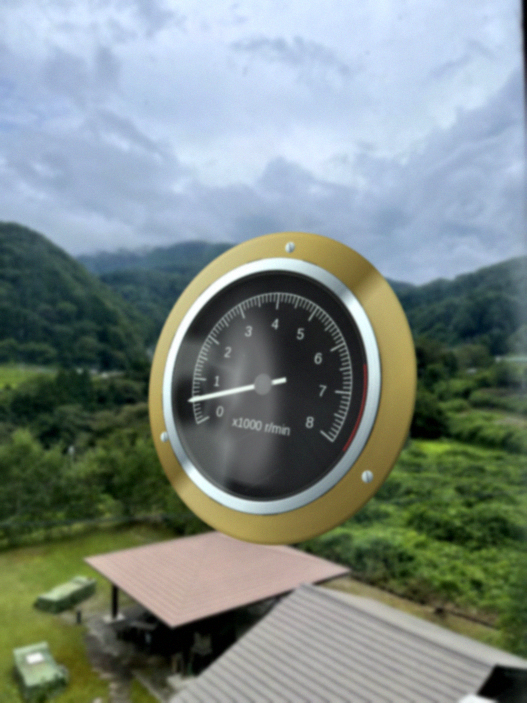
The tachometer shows 500,rpm
